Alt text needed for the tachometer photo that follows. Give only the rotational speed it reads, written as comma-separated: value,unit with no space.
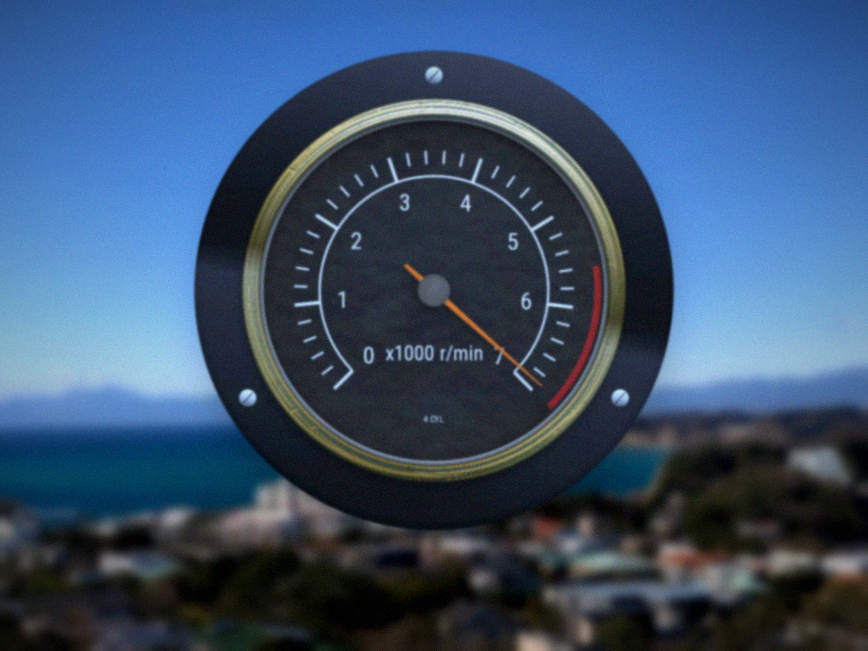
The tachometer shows 6900,rpm
